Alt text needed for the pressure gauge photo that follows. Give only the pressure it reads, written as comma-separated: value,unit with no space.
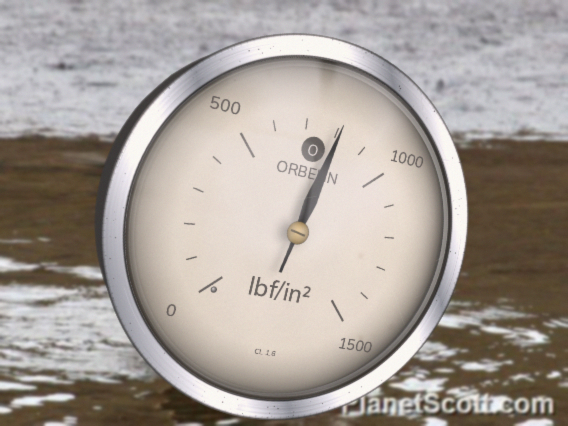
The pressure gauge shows 800,psi
